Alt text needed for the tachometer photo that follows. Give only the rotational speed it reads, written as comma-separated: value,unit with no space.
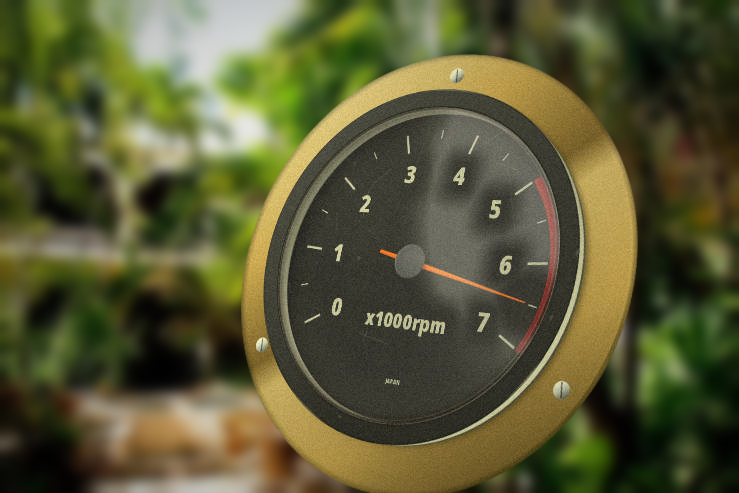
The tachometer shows 6500,rpm
